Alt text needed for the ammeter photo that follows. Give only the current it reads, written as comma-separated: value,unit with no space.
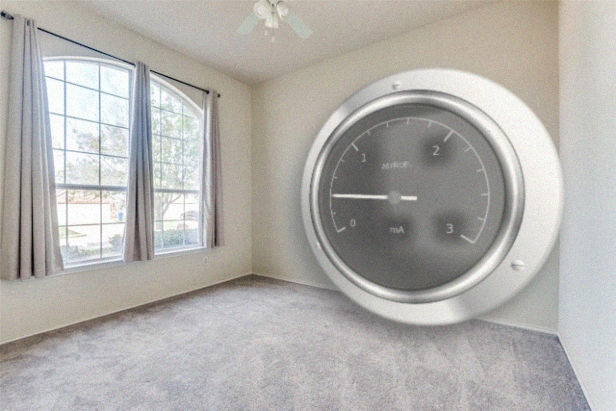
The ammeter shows 0.4,mA
